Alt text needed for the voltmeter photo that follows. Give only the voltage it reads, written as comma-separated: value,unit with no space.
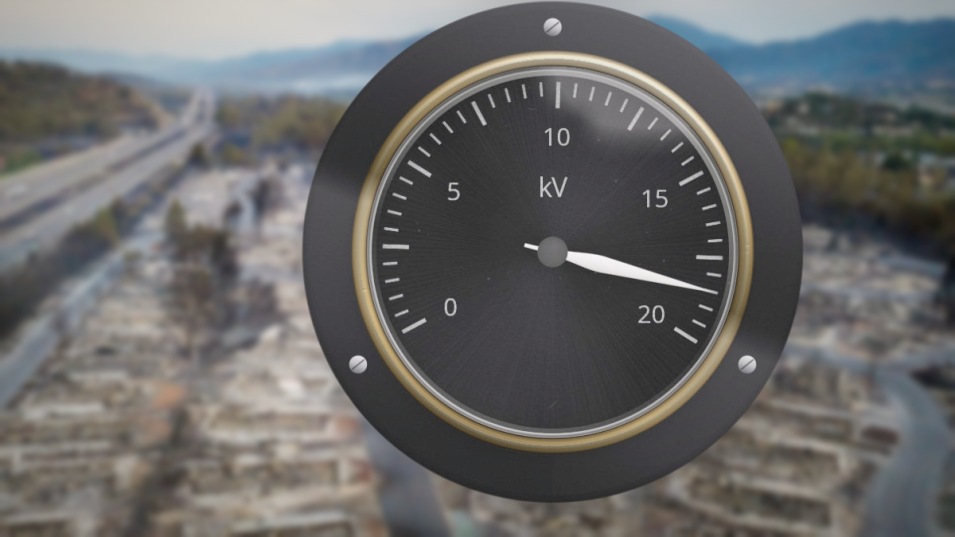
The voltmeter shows 18.5,kV
